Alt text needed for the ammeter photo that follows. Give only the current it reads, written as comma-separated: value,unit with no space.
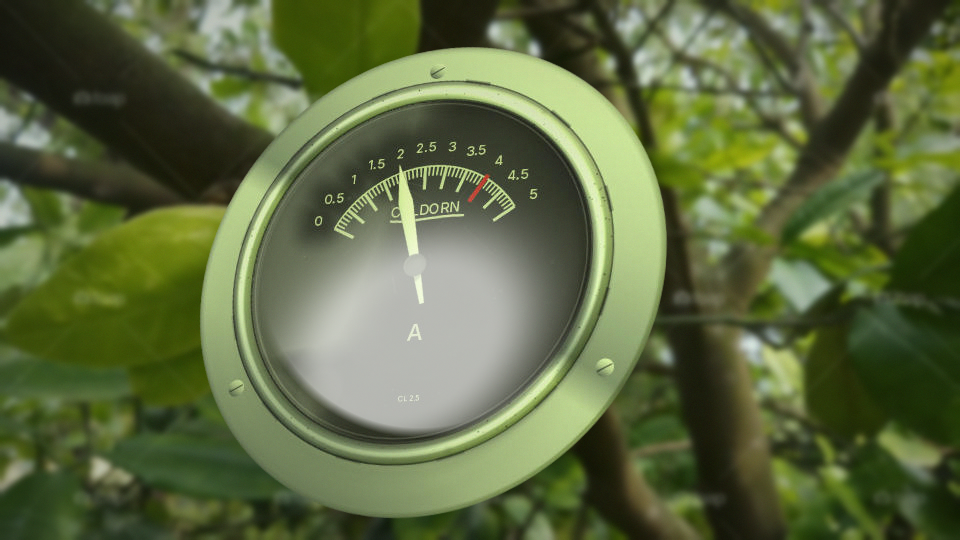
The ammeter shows 2,A
